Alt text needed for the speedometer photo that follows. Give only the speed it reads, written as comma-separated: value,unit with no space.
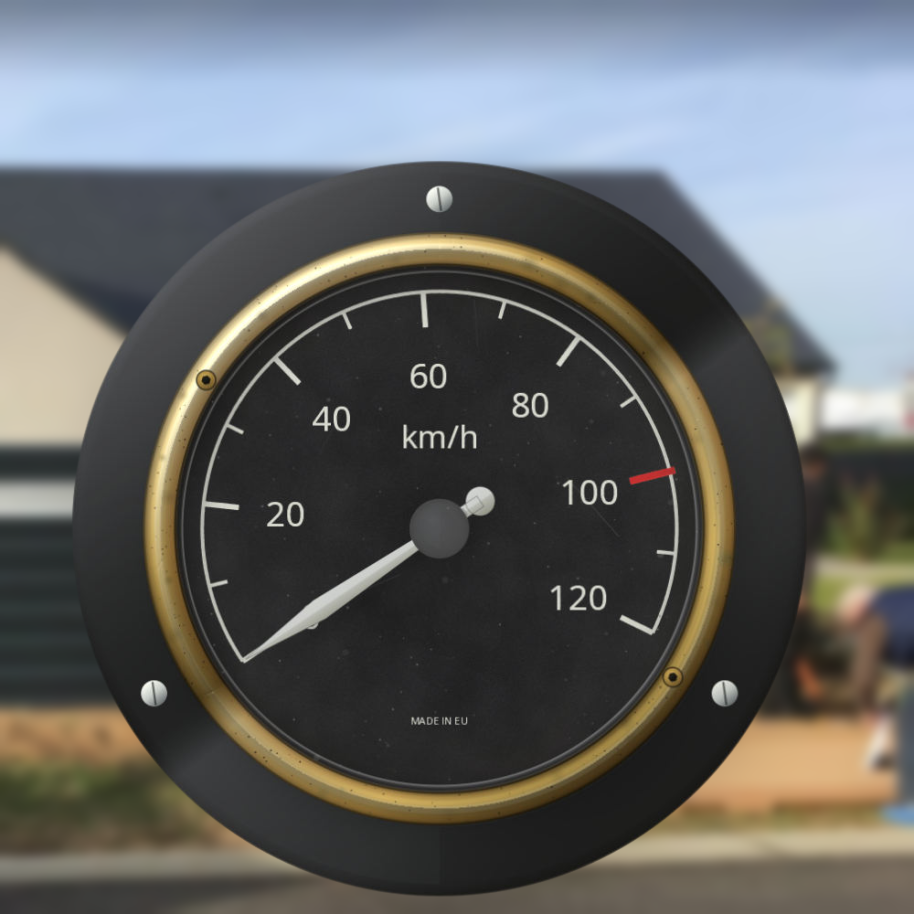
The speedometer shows 0,km/h
